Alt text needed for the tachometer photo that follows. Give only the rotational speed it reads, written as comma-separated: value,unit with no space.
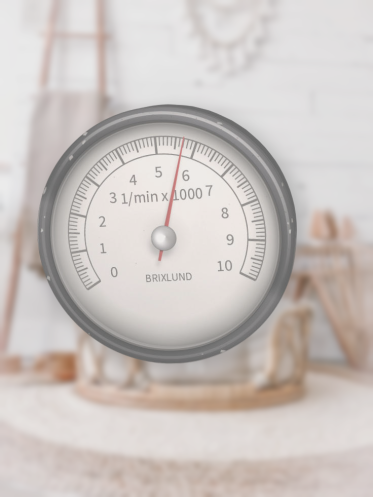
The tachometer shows 5700,rpm
